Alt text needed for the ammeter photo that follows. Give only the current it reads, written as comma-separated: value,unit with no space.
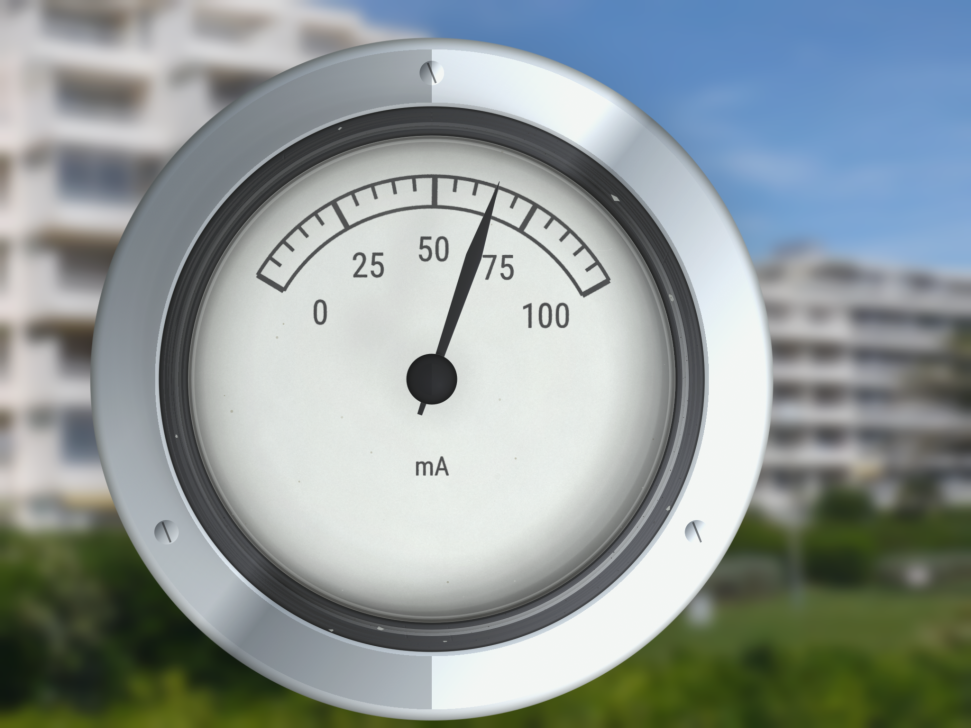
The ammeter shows 65,mA
